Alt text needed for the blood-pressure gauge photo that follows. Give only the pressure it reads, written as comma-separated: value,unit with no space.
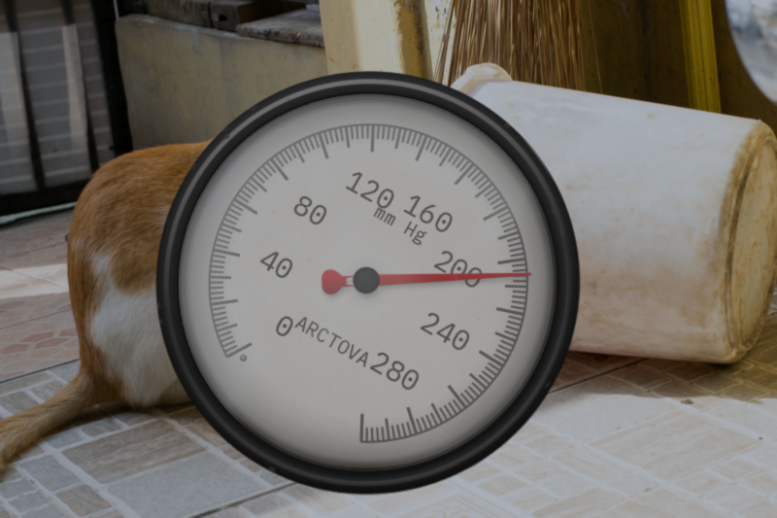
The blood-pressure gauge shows 206,mmHg
